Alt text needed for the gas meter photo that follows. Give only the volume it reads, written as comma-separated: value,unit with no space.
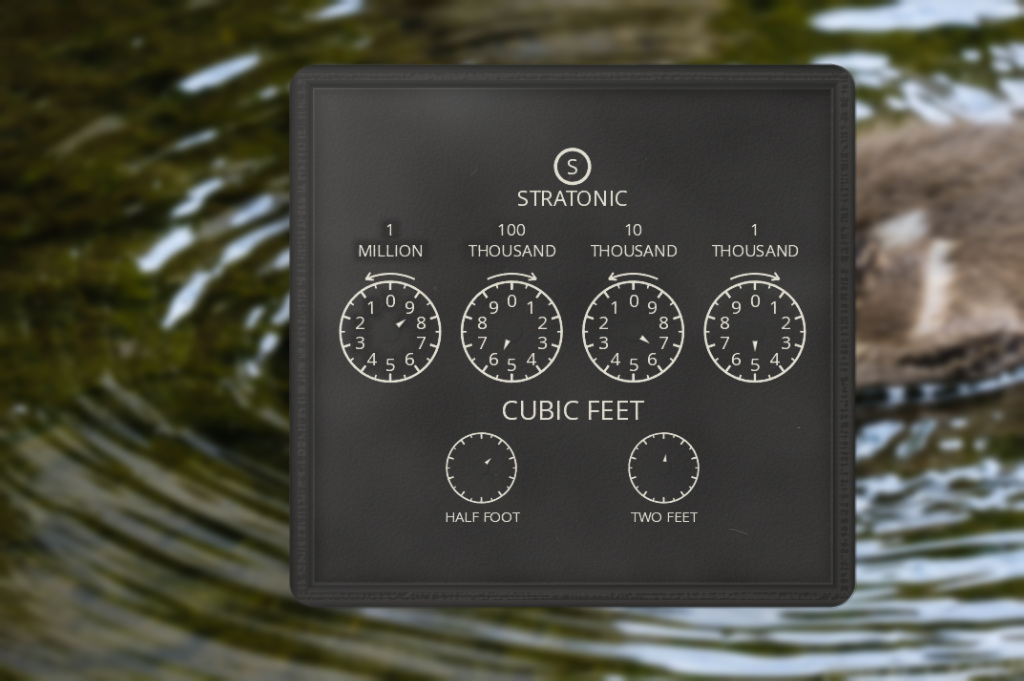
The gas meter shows 856500,ft³
